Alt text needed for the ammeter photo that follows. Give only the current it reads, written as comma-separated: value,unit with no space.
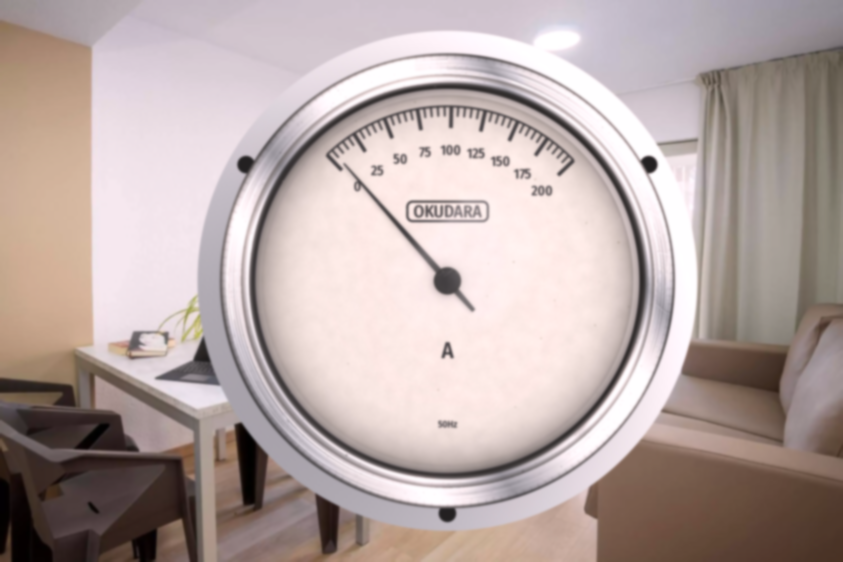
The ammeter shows 5,A
